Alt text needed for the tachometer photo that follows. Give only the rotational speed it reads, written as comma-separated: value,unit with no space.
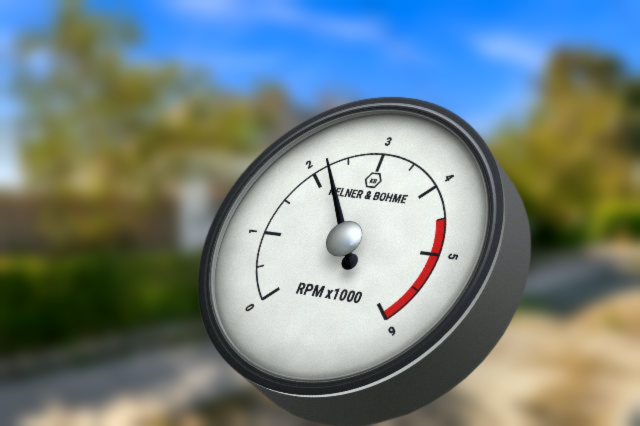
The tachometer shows 2250,rpm
